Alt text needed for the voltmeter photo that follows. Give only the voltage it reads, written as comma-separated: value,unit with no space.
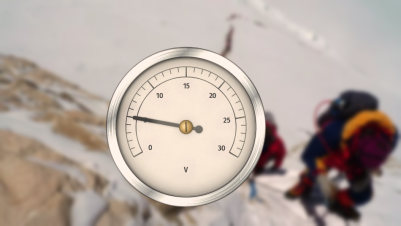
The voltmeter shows 5,V
